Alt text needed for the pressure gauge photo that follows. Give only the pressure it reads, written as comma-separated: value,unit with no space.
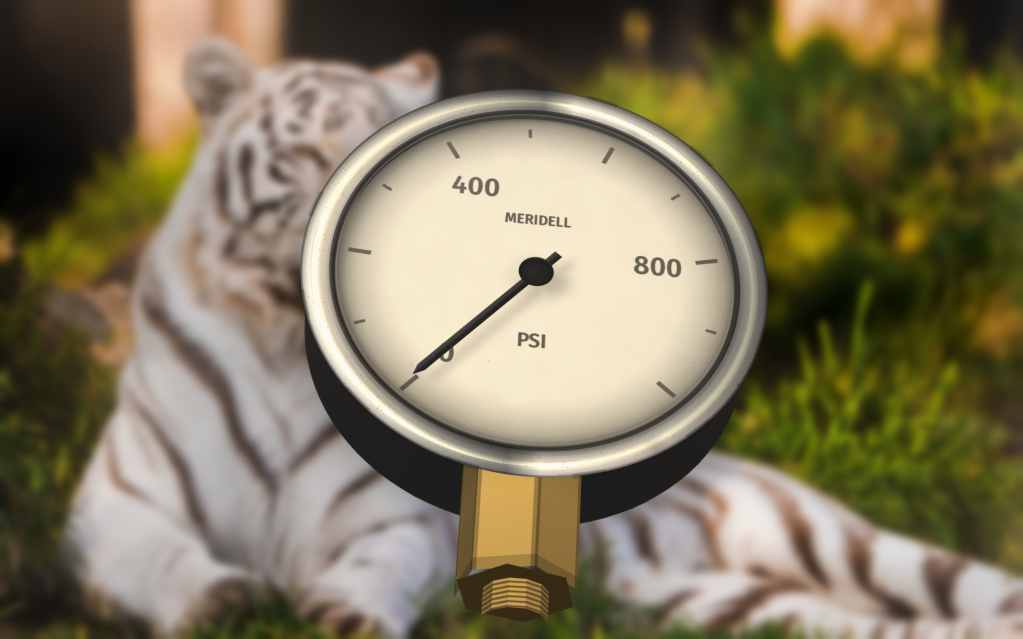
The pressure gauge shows 0,psi
